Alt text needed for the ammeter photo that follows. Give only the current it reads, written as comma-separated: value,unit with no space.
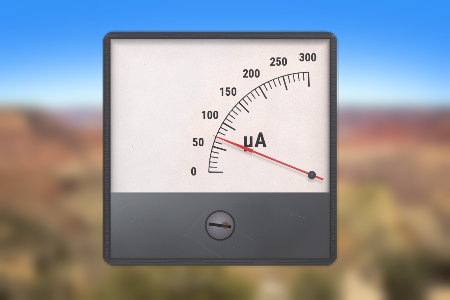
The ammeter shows 70,µA
